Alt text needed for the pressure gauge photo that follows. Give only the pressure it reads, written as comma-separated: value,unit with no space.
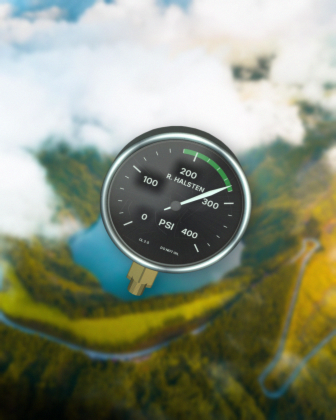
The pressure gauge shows 270,psi
